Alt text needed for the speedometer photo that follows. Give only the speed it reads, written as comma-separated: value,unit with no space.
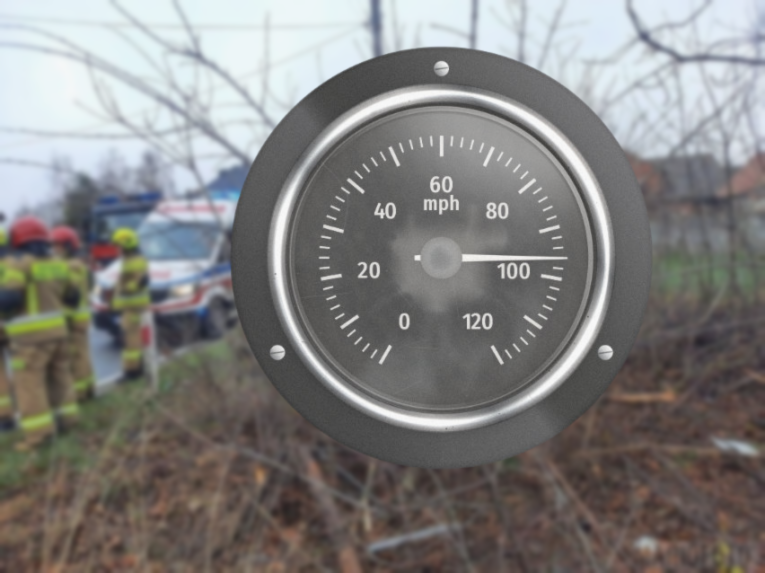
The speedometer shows 96,mph
